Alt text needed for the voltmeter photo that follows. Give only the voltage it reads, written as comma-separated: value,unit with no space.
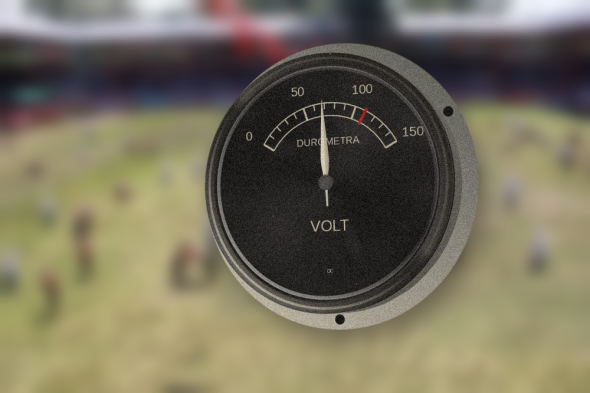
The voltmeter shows 70,V
